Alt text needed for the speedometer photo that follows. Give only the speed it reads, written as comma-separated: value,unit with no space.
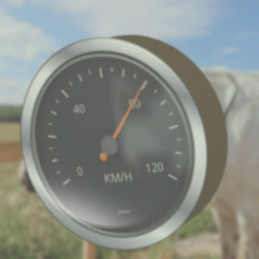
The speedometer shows 80,km/h
